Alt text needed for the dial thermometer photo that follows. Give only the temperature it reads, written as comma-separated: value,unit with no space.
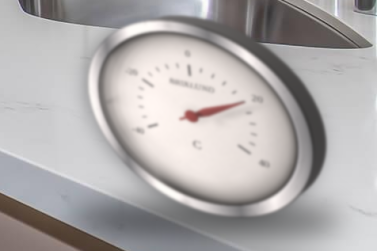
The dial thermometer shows 20,°C
